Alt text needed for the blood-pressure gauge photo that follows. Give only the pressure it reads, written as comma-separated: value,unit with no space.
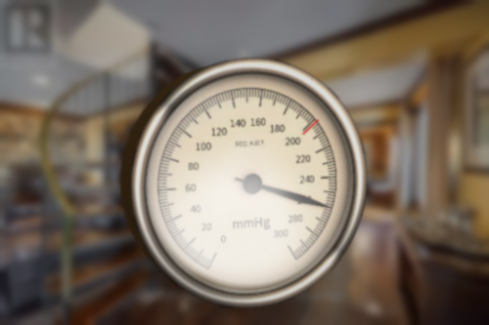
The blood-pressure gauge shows 260,mmHg
